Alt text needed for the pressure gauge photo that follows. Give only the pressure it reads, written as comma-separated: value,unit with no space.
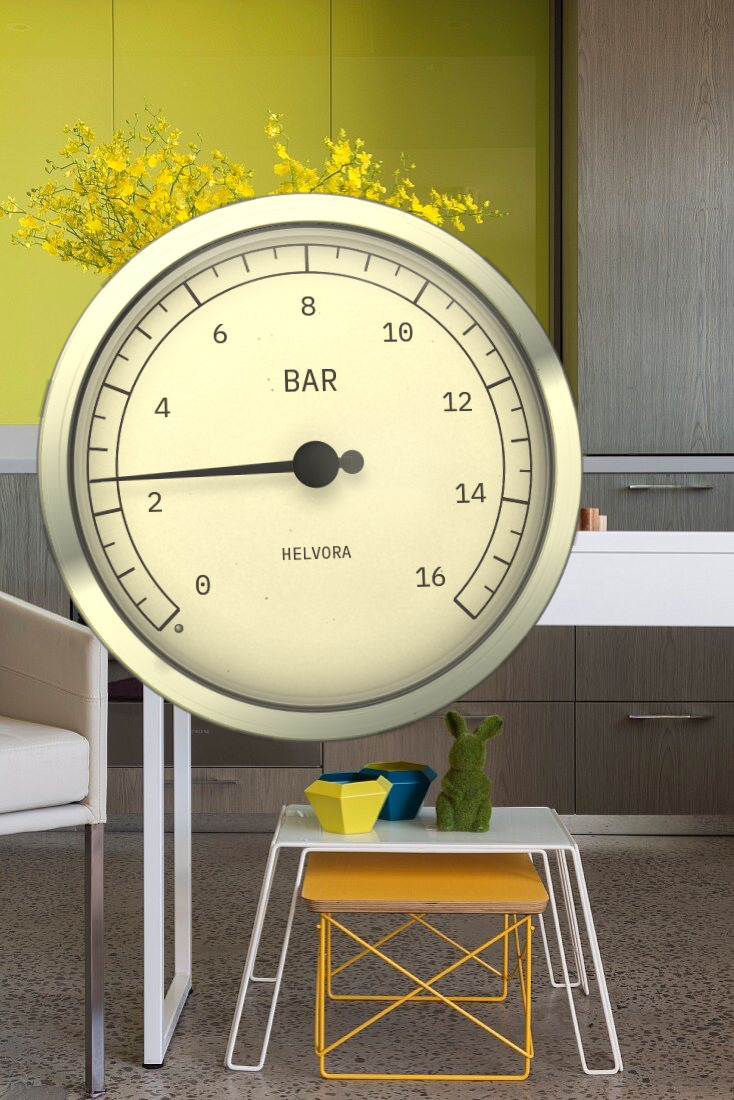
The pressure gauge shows 2.5,bar
